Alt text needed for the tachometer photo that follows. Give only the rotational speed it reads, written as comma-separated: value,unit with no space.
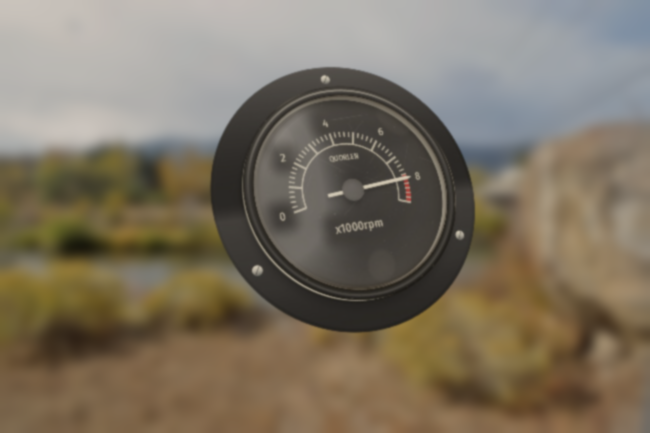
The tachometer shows 8000,rpm
